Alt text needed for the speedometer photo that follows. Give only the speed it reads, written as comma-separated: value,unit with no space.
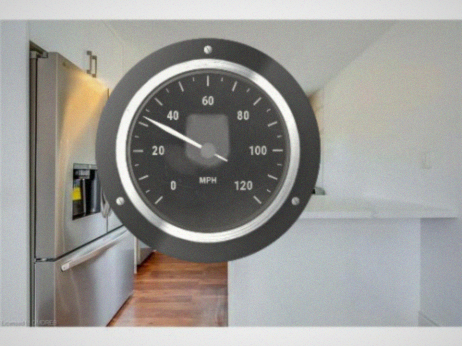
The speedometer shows 32.5,mph
